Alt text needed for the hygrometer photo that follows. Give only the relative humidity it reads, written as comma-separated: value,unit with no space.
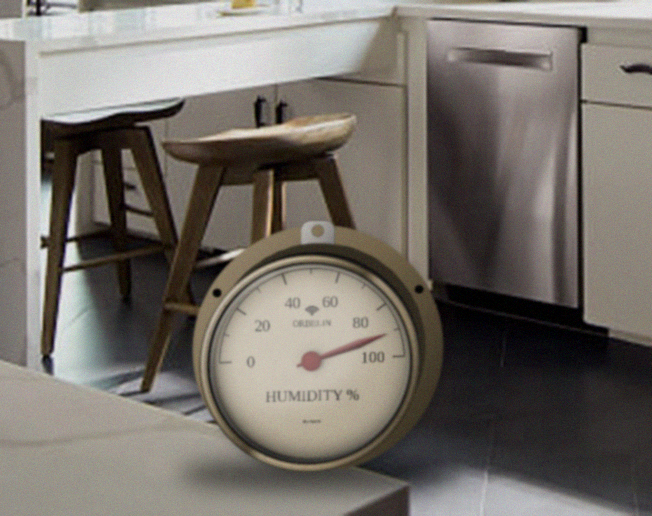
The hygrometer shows 90,%
